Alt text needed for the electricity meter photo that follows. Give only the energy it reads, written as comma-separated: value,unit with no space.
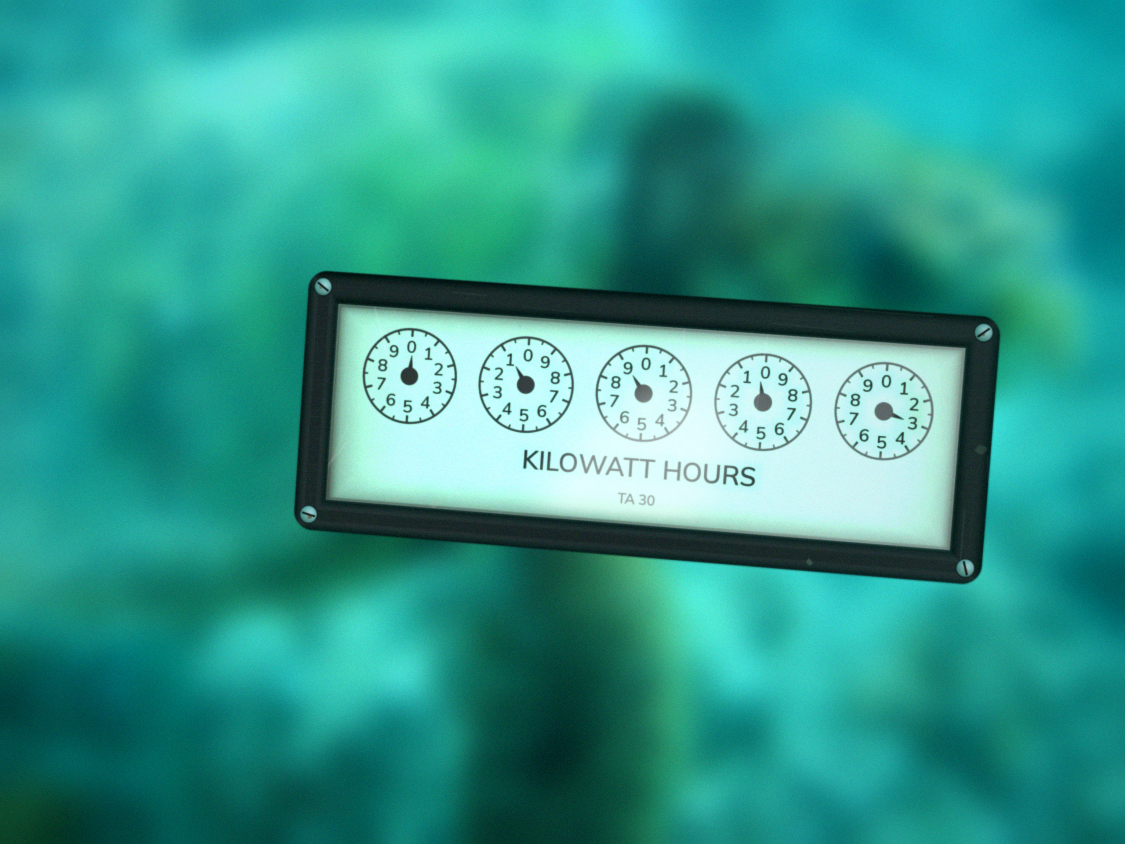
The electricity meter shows 903,kWh
